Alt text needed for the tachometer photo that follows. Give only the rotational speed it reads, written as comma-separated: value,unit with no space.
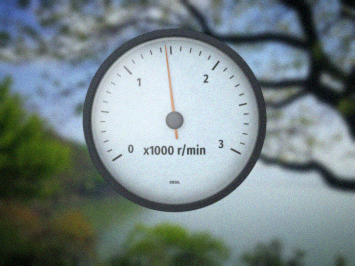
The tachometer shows 1450,rpm
